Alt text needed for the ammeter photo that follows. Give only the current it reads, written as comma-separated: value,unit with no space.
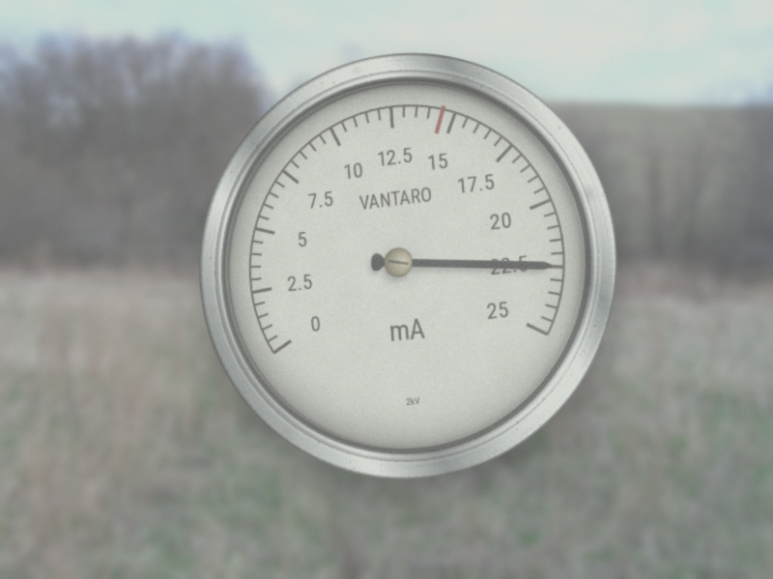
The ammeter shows 22.5,mA
